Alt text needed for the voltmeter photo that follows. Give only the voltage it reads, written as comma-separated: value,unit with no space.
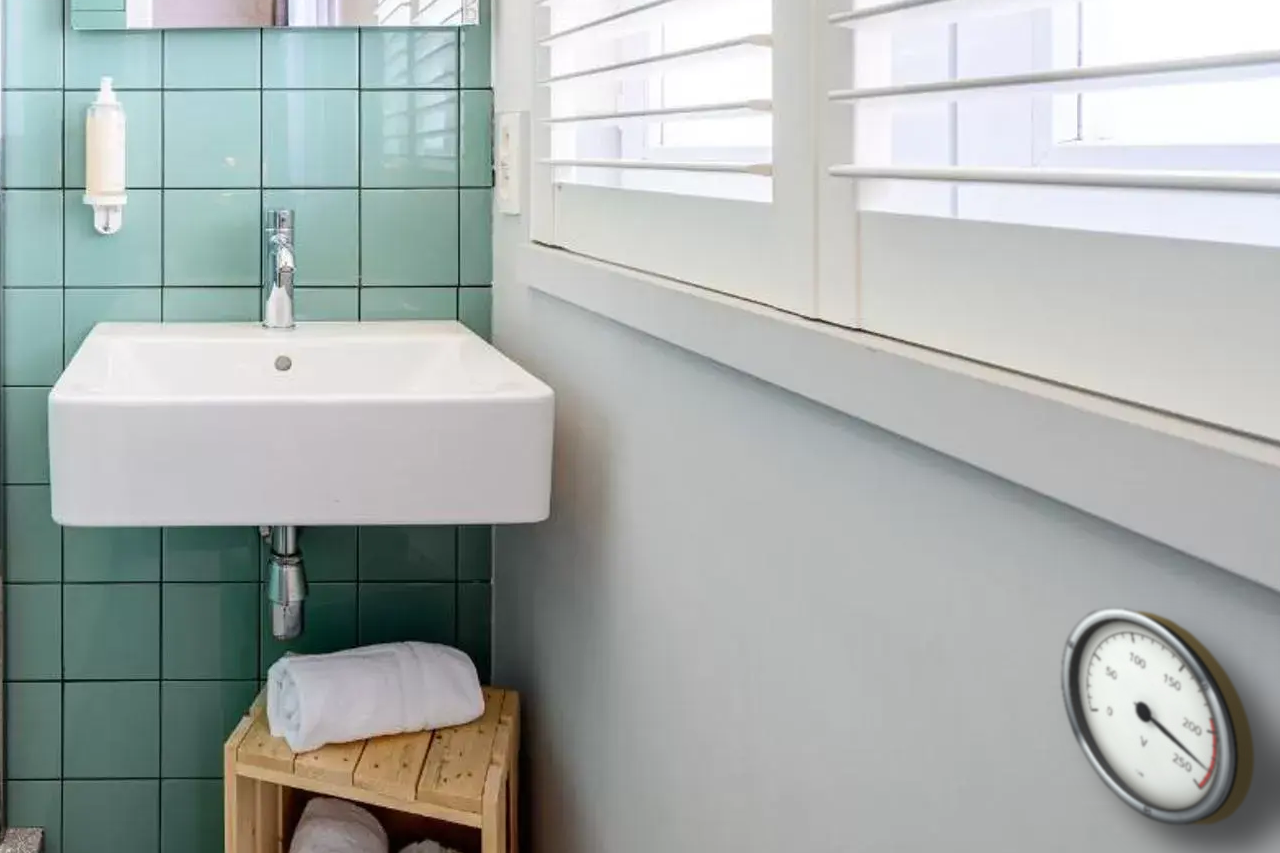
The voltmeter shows 230,V
